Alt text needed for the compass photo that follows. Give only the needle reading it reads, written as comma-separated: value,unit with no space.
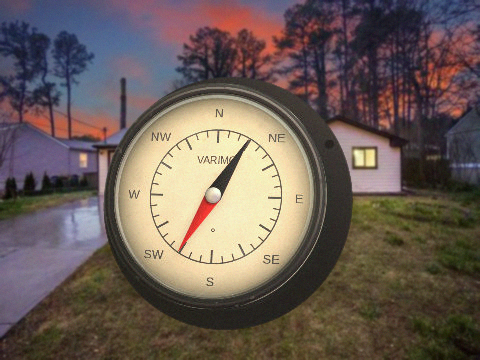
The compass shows 210,°
